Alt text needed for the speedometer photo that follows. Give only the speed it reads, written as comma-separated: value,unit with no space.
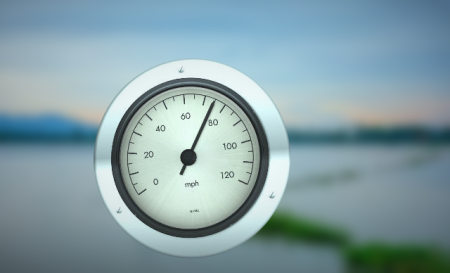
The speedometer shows 75,mph
